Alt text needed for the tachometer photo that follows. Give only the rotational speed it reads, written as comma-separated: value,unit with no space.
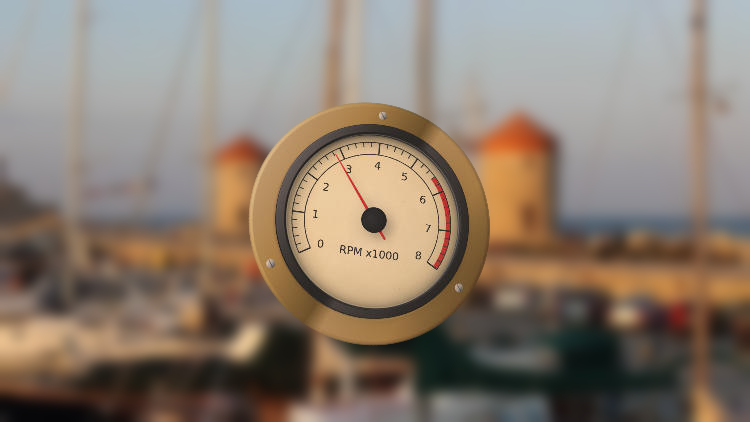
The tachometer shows 2800,rpm
